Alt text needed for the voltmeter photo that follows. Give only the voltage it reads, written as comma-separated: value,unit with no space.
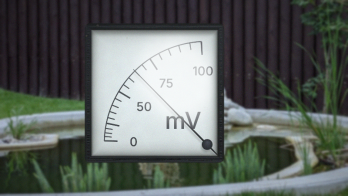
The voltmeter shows 65,mV
